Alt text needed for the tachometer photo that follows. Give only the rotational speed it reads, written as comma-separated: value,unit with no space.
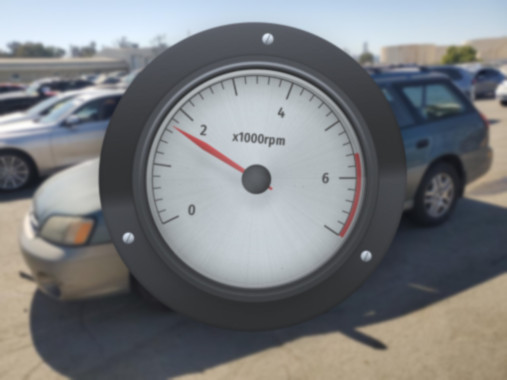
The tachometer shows 1700,rpm
